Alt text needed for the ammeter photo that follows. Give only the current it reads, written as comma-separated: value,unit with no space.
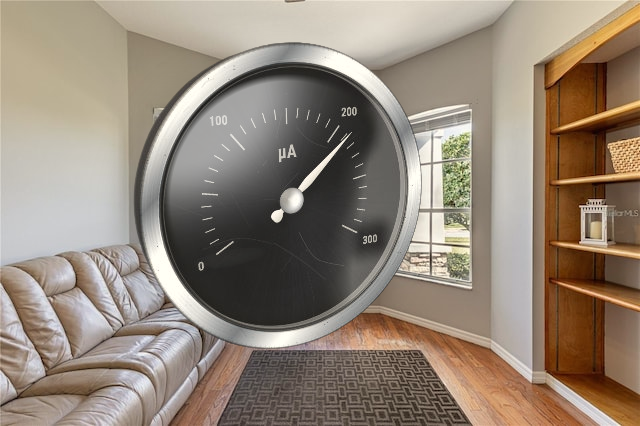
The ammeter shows 210,µA
